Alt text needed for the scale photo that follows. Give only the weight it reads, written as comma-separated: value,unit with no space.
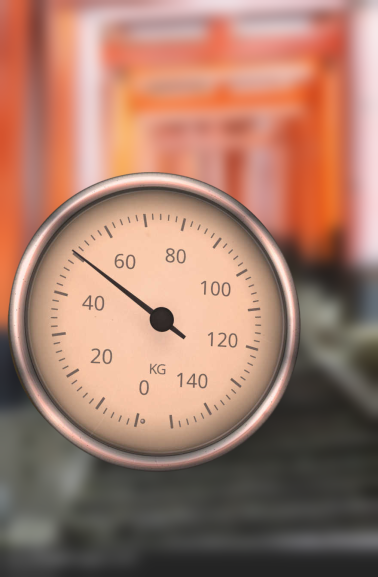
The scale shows 50,kg
